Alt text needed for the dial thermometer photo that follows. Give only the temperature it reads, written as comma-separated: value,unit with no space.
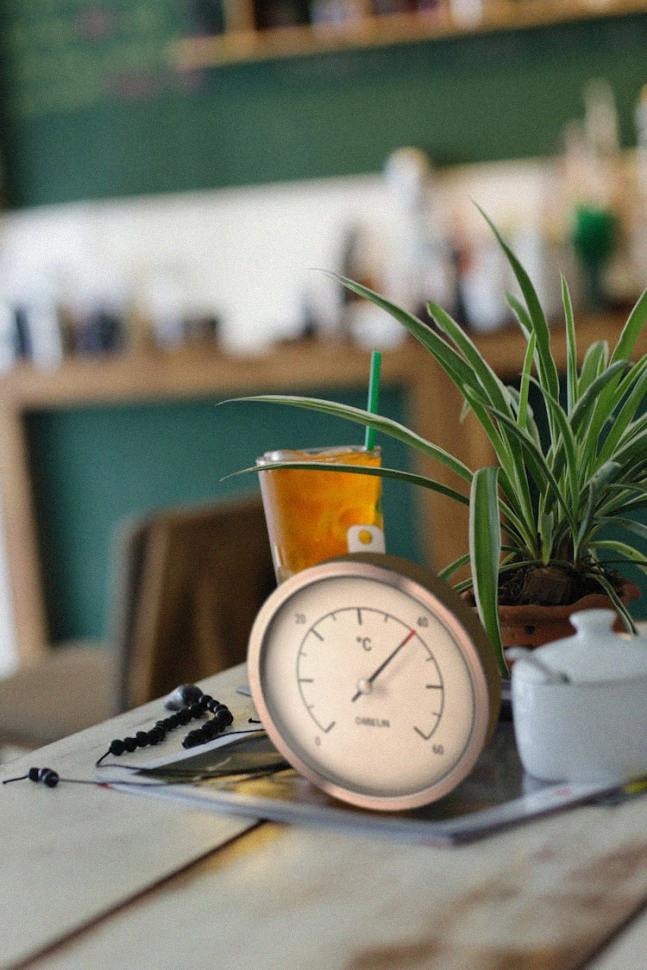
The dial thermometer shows 40,°C
